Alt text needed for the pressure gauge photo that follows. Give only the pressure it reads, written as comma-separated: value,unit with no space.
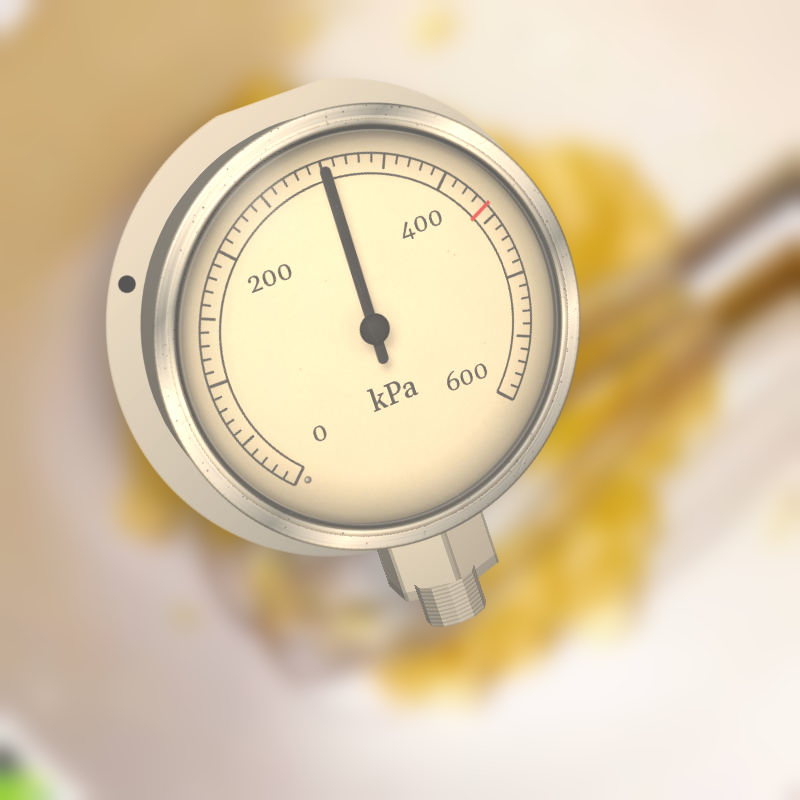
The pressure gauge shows 300,kPa
